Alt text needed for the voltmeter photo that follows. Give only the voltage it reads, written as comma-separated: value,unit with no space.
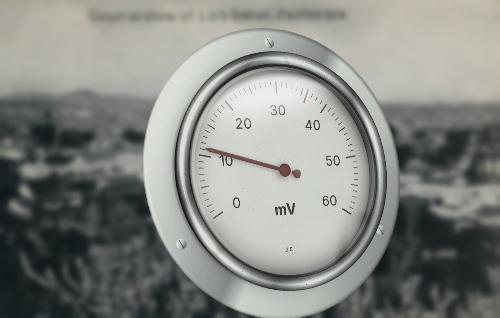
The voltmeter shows 11,mV
